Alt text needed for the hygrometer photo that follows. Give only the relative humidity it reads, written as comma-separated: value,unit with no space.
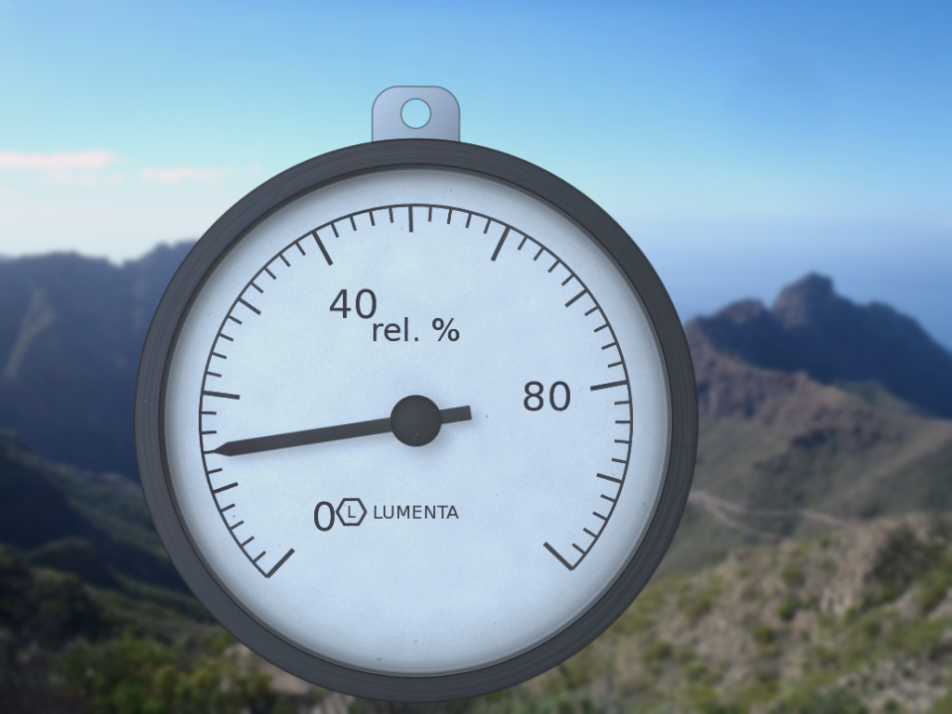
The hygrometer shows 14,%
